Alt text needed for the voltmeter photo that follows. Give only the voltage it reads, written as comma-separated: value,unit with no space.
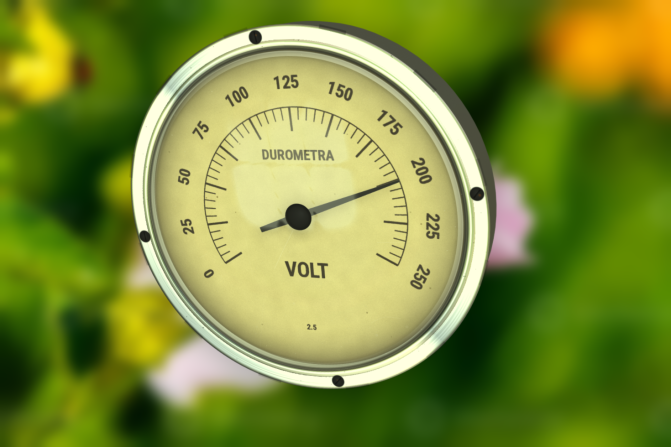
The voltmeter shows 200,V
